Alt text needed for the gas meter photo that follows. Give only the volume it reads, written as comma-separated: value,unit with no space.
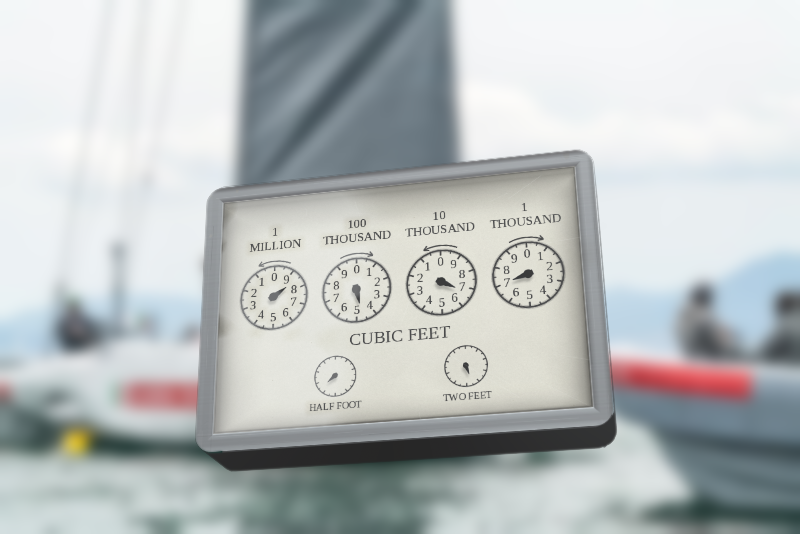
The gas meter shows 846700,ft³
